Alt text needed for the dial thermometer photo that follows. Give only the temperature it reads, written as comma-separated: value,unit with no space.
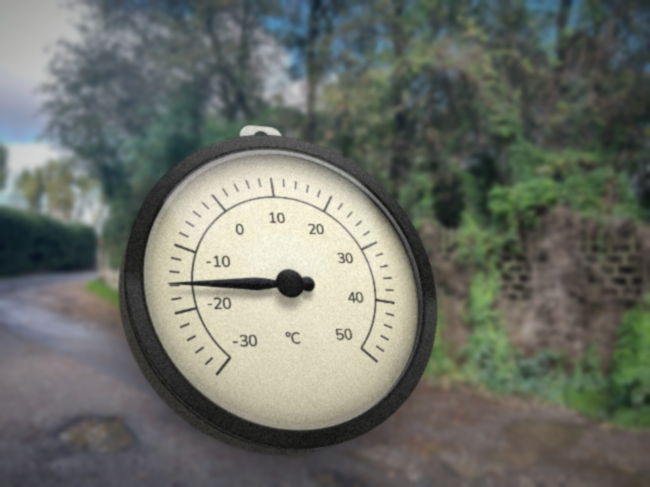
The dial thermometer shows -16,°C
